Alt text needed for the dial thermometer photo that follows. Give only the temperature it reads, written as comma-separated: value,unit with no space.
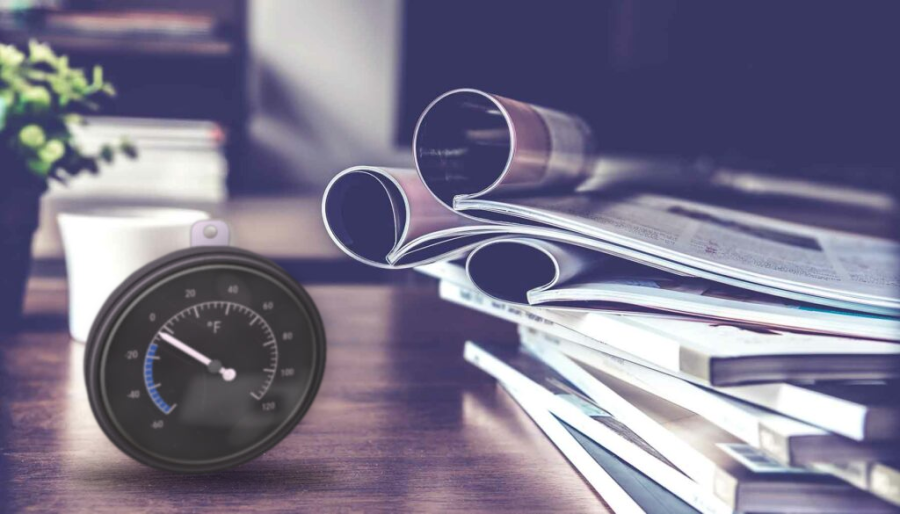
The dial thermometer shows -4,°F
